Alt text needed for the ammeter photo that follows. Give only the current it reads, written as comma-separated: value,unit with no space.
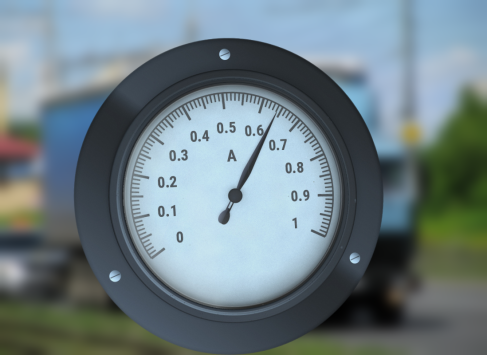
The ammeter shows 0.64,A
